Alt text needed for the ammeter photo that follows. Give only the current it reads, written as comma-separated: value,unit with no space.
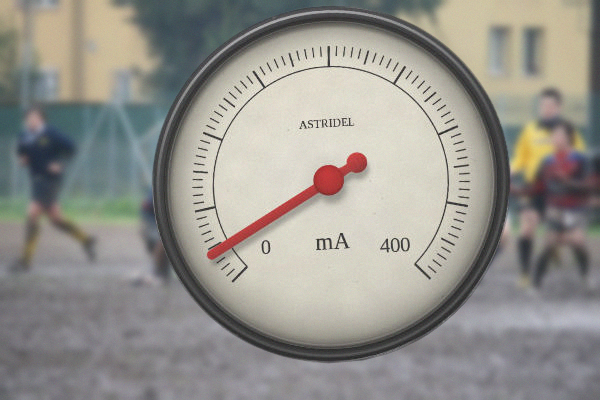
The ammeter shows 20,mA
